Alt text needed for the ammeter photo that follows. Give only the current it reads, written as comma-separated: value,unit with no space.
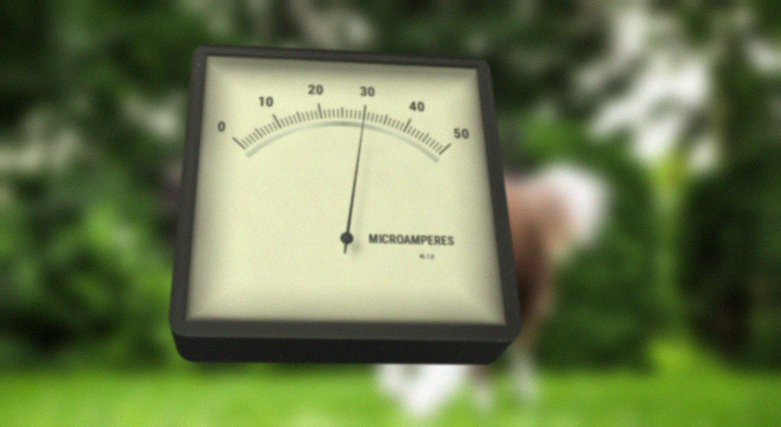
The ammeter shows 30,µA
